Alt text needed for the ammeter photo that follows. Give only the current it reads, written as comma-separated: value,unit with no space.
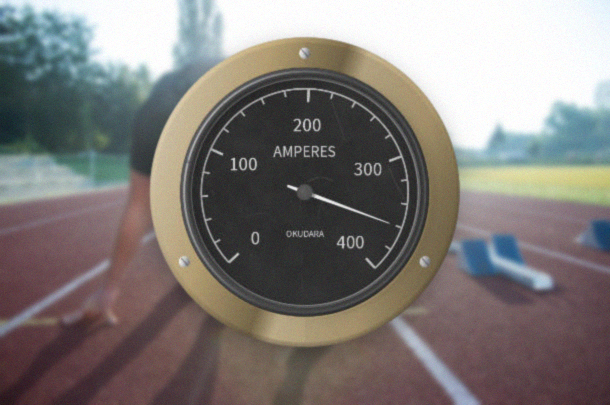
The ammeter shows 360,A
